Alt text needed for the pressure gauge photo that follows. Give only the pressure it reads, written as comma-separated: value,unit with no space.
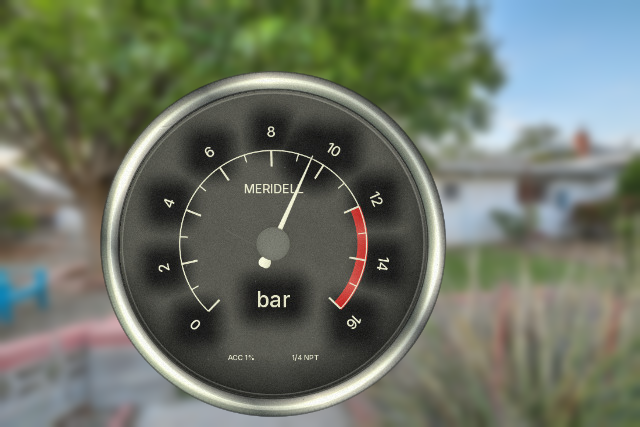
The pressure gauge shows 9.5,bar
